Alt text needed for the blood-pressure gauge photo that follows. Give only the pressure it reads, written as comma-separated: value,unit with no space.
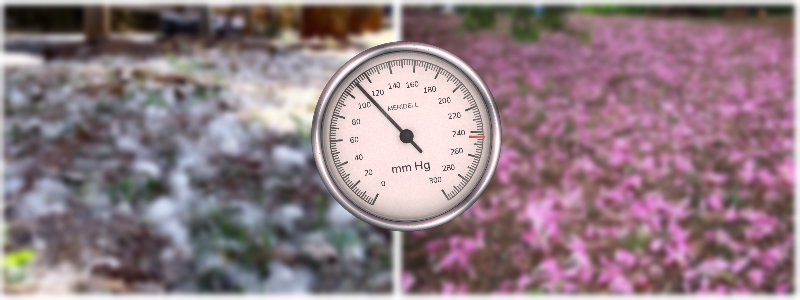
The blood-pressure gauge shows 110,mmHg
